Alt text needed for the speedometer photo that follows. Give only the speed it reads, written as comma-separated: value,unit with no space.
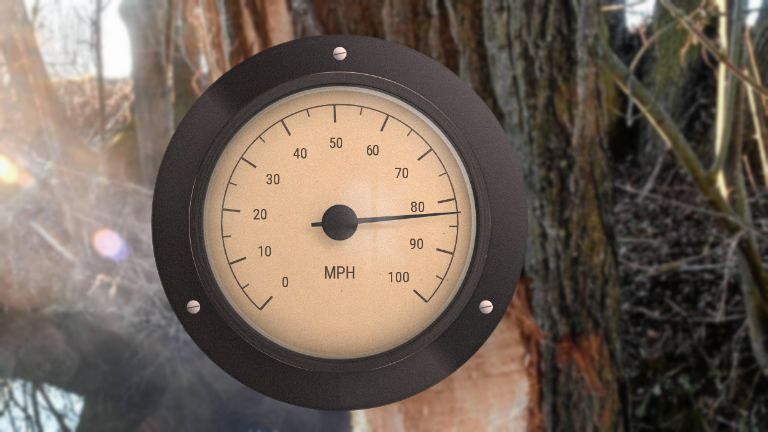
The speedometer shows 82.5,mph
